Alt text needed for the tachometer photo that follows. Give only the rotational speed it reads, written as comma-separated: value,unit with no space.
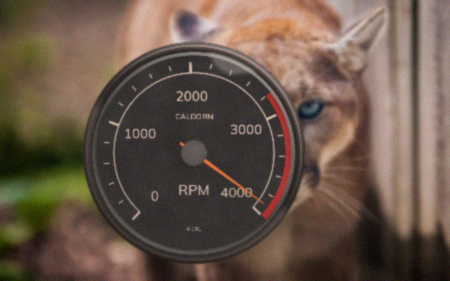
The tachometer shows 3900,rpm
